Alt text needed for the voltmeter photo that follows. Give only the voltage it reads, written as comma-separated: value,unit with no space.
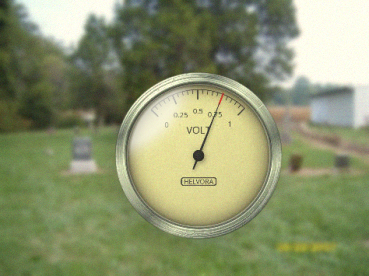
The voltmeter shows 0.75,V
